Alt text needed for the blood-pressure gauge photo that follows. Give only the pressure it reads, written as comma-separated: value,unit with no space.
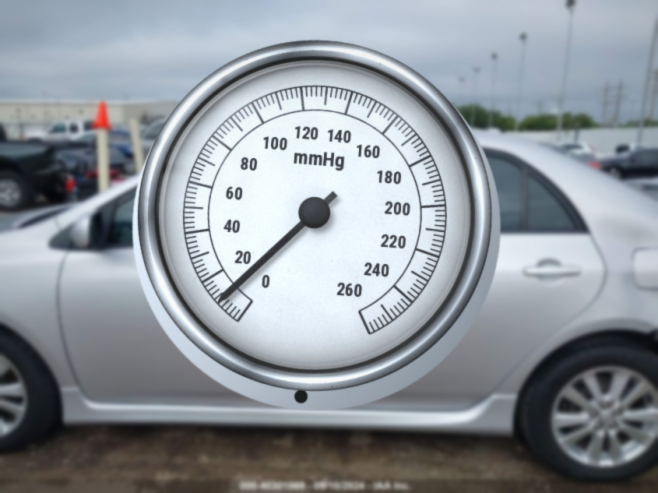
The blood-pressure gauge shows 10,mmHg
